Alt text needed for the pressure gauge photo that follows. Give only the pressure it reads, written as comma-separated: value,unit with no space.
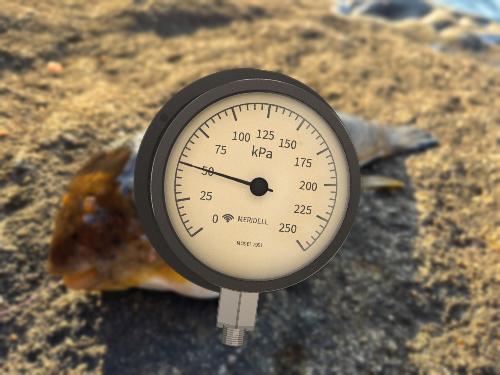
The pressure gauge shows 50,kPa
